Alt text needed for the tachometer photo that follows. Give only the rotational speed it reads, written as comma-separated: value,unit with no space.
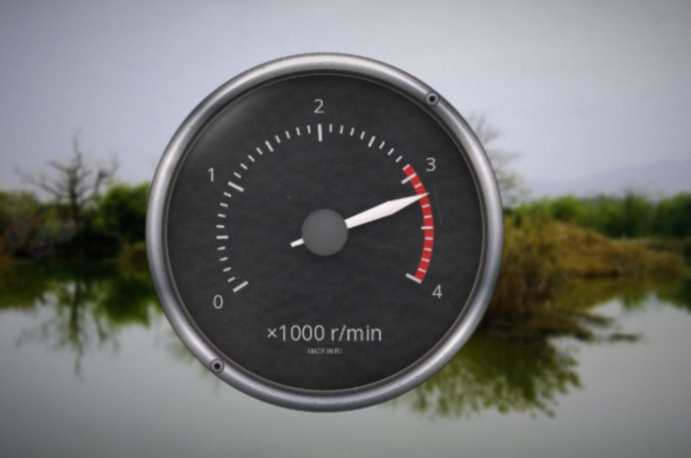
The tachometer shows 3200,rpm
